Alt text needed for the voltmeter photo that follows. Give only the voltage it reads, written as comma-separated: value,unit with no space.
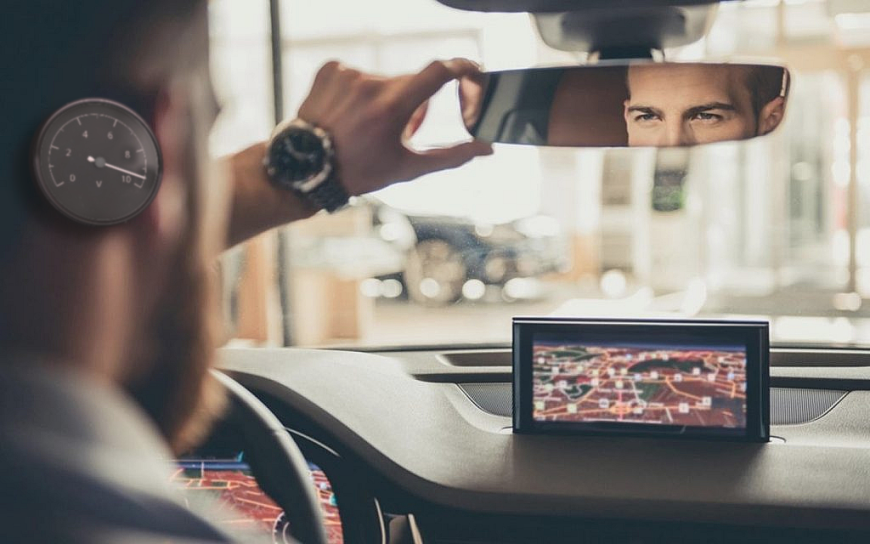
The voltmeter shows 9.5,V
